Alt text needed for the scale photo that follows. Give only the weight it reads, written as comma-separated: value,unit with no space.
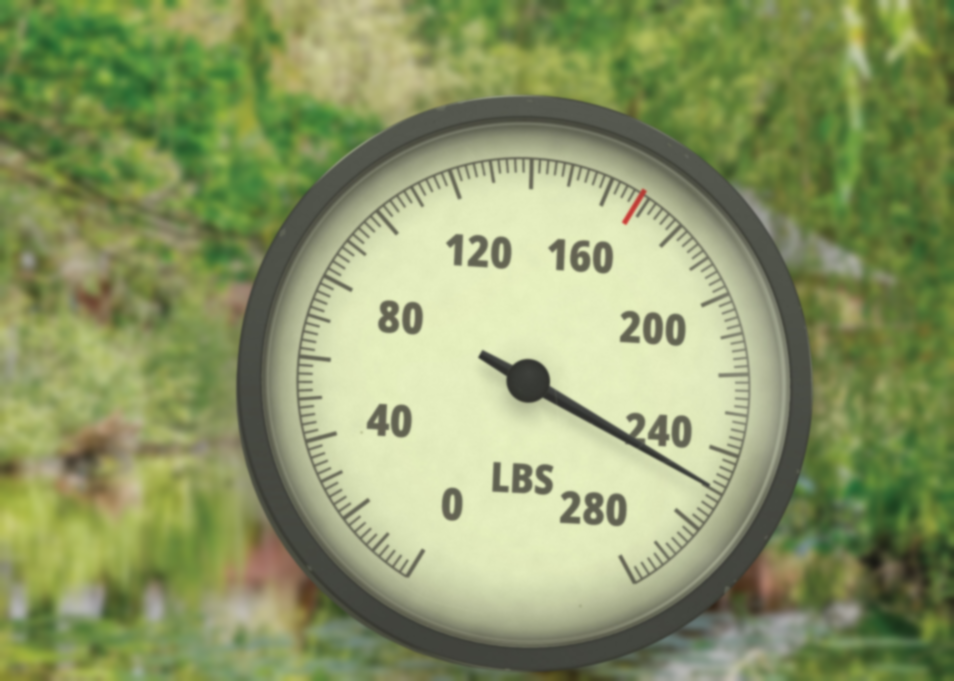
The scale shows 250,lb
